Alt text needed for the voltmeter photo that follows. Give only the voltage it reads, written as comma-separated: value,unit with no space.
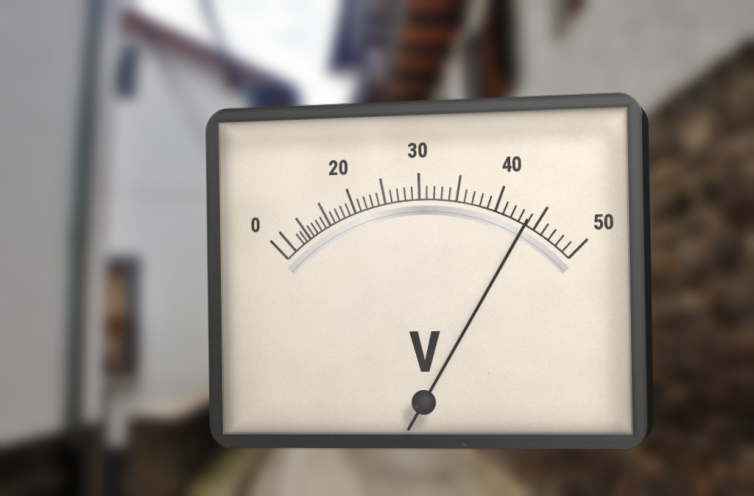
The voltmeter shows 44,V
